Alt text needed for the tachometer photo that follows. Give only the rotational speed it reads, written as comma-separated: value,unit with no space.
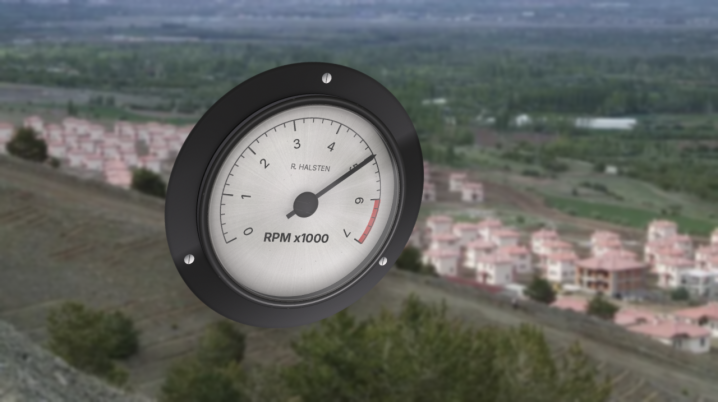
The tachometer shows 5000,rpm
